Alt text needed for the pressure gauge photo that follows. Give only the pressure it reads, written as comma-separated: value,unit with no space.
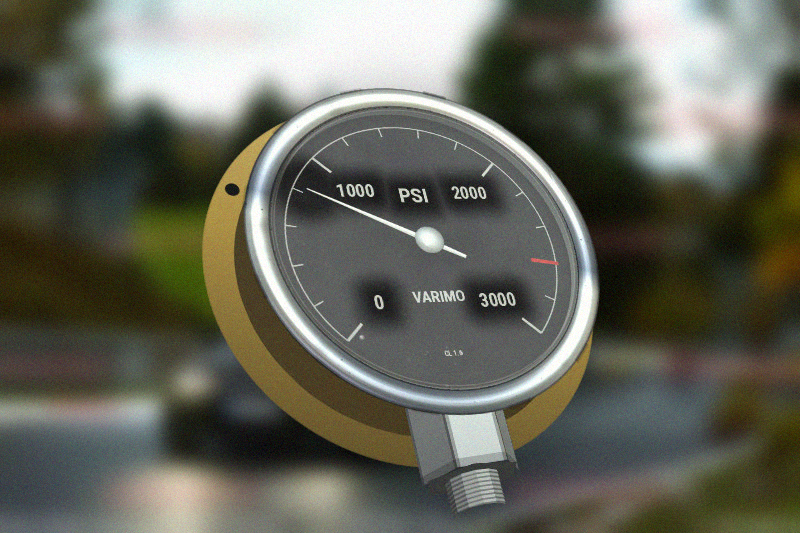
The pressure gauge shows 800,psi
